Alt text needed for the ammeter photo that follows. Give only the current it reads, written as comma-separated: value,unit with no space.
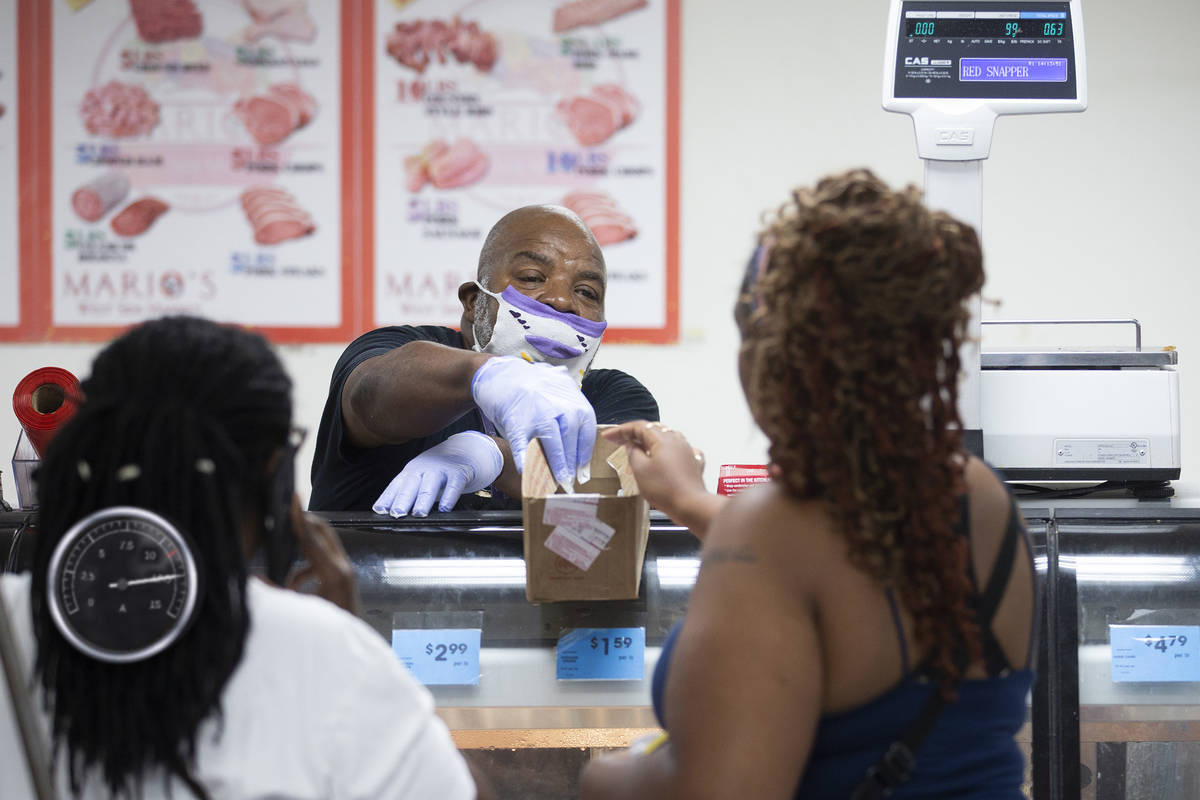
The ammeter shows 12.5,A
